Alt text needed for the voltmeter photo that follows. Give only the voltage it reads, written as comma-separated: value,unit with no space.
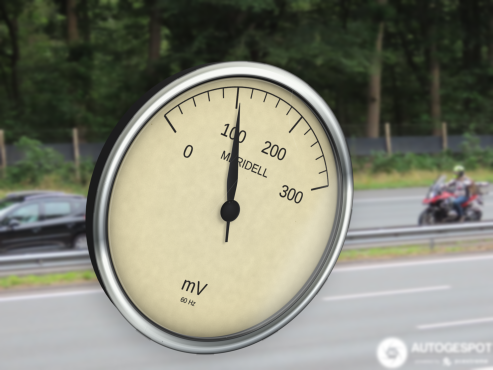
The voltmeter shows 100,mV
